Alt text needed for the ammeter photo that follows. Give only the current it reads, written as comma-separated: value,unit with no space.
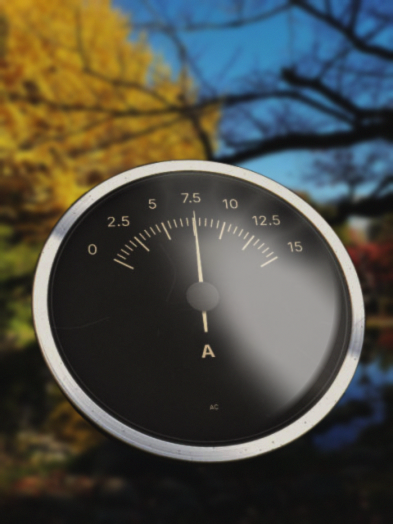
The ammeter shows 7.5,A
